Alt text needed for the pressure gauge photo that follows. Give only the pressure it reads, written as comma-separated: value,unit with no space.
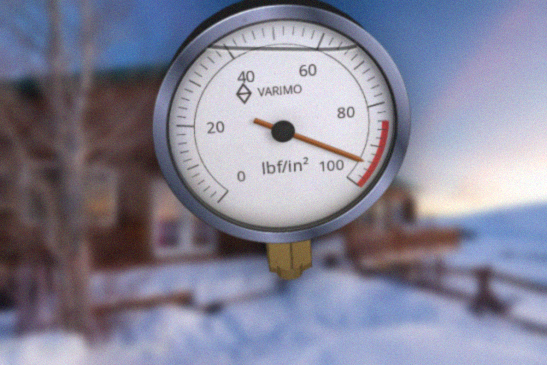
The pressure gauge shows 94,psi
